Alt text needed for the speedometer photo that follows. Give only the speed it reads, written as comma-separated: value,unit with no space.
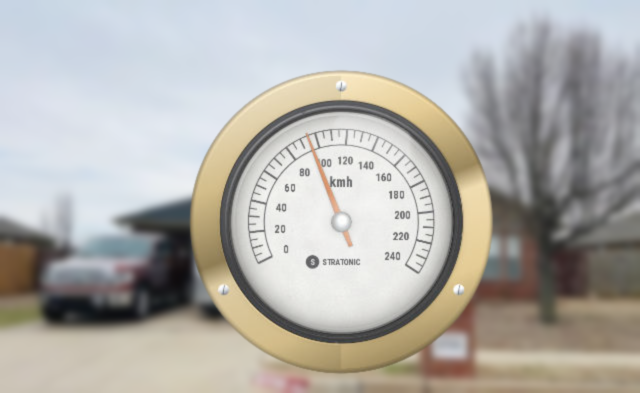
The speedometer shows 95,km/h
